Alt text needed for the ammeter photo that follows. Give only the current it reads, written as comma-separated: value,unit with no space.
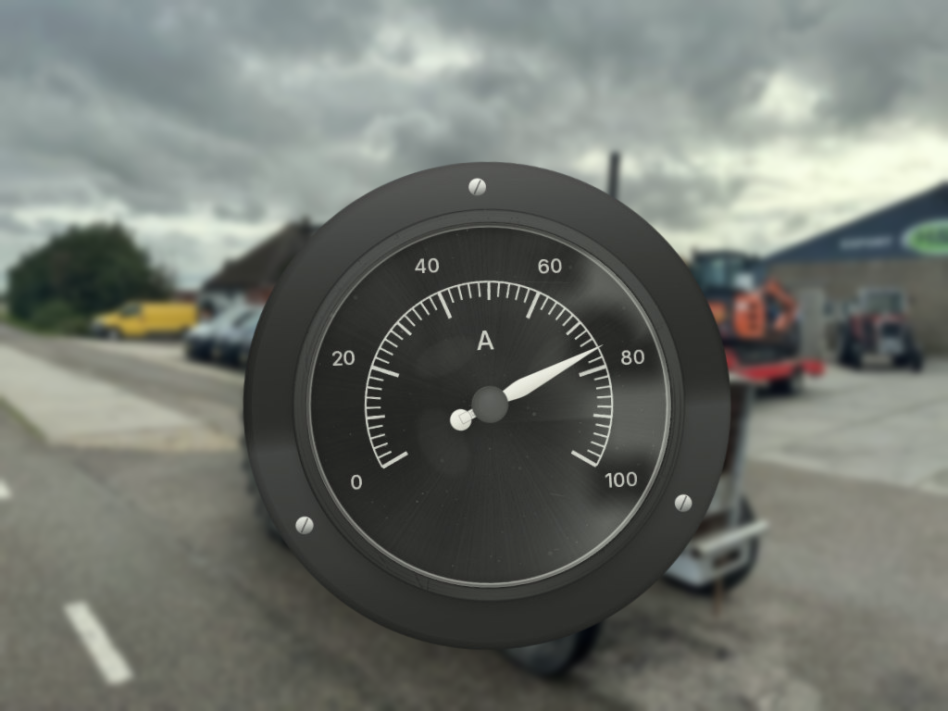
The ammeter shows 76,A
